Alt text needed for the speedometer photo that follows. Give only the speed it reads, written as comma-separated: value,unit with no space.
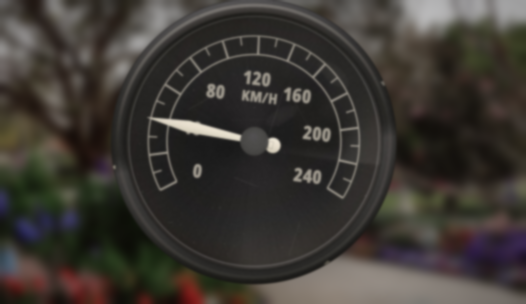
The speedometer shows 40,km/h
